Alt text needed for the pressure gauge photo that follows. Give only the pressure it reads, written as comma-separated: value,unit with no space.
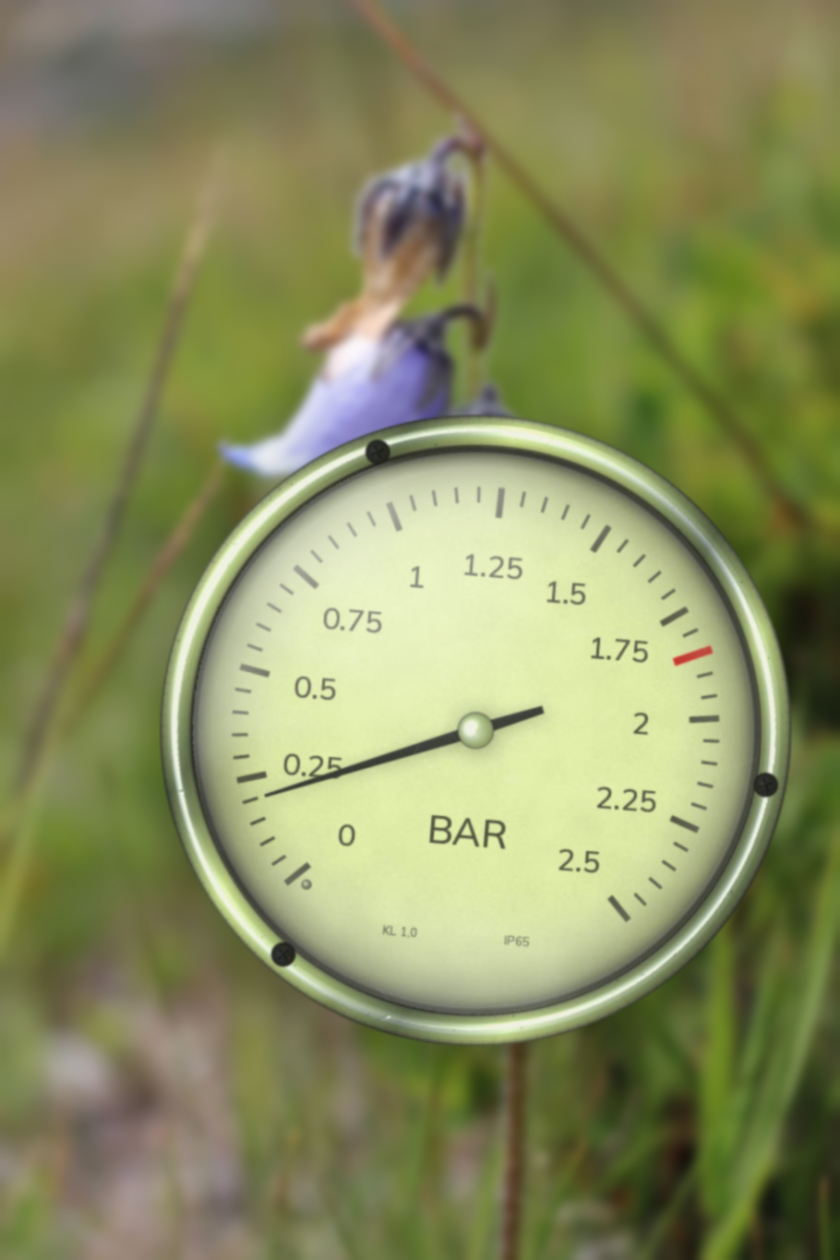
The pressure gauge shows 0.2,bar
